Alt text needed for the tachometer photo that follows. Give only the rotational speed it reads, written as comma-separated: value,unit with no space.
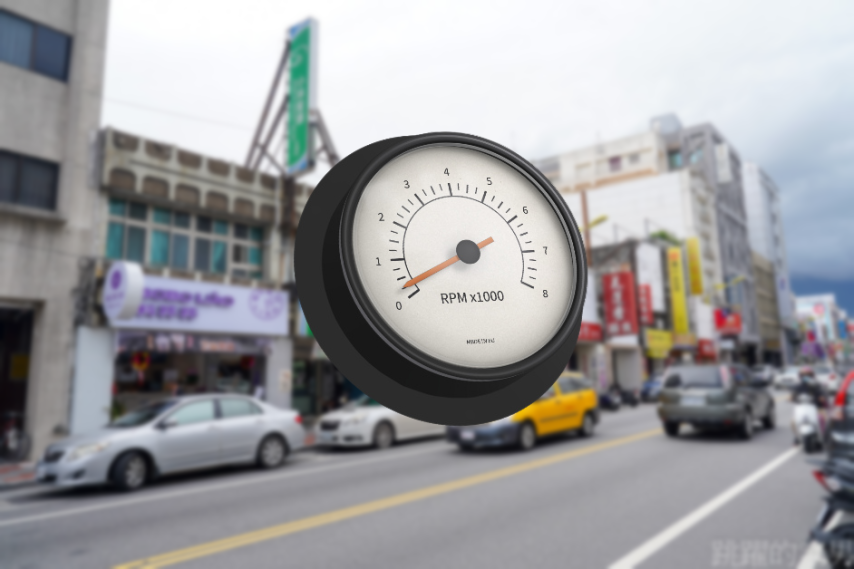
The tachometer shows 250,rpm
